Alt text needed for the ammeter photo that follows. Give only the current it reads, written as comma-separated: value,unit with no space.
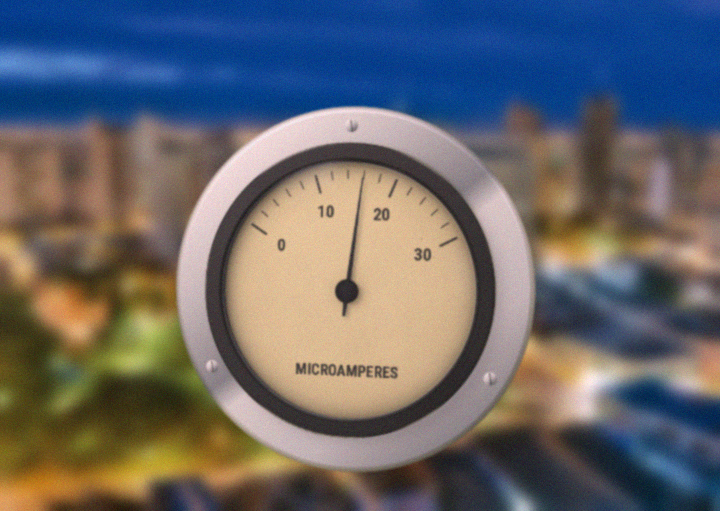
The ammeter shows 16,µA
